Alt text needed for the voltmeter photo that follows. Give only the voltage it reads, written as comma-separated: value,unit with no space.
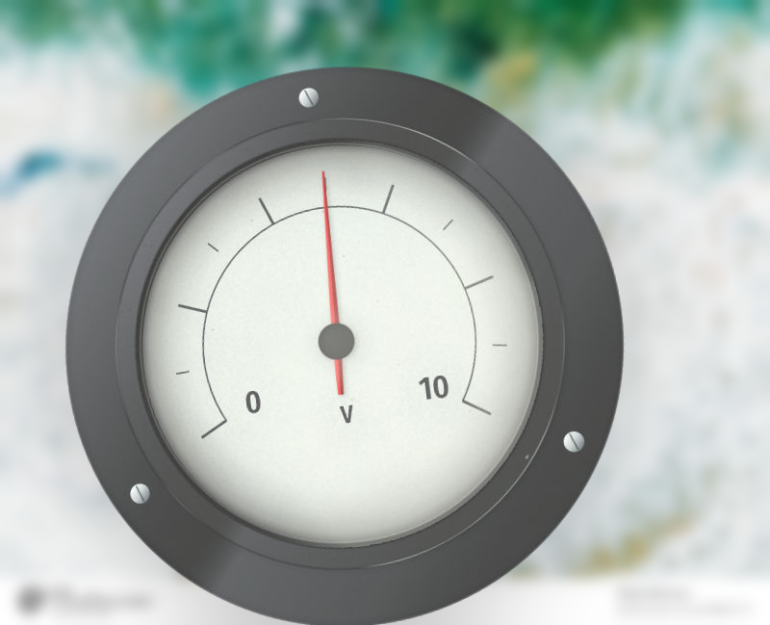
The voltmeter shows 5,V
